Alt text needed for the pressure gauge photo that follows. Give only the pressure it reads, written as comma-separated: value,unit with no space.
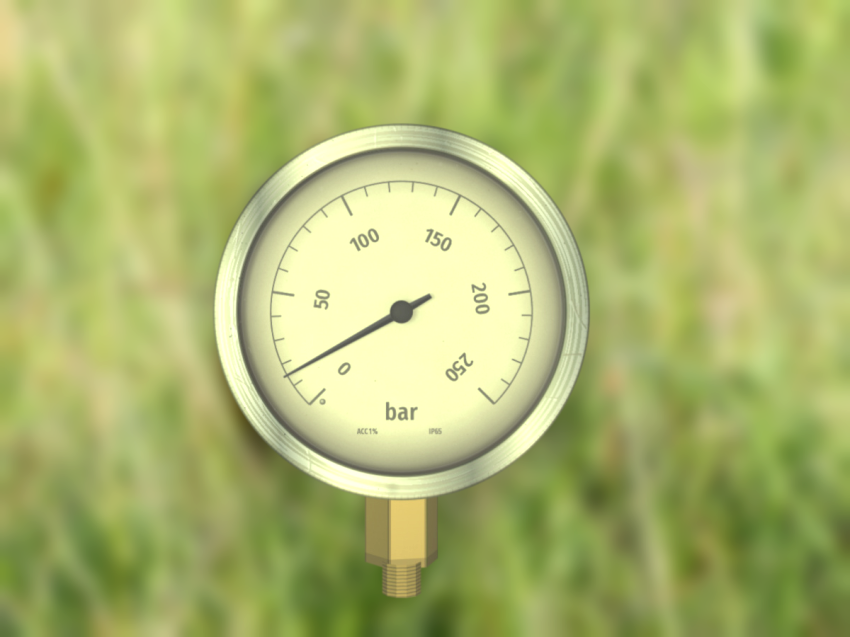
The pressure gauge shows 15,bar
